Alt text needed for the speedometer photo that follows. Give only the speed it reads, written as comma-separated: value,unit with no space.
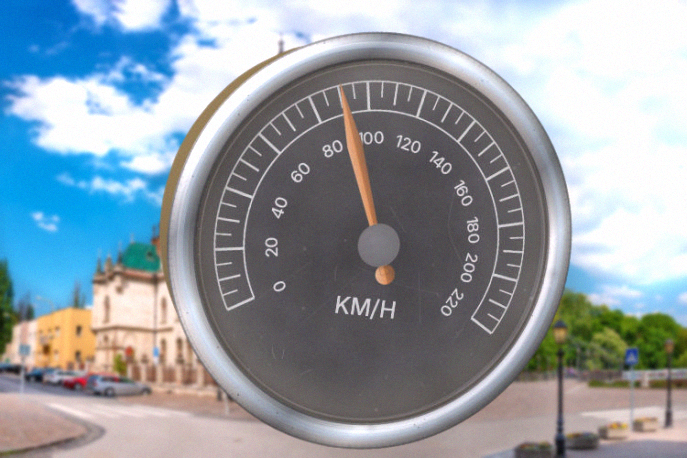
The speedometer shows 90,km/h
